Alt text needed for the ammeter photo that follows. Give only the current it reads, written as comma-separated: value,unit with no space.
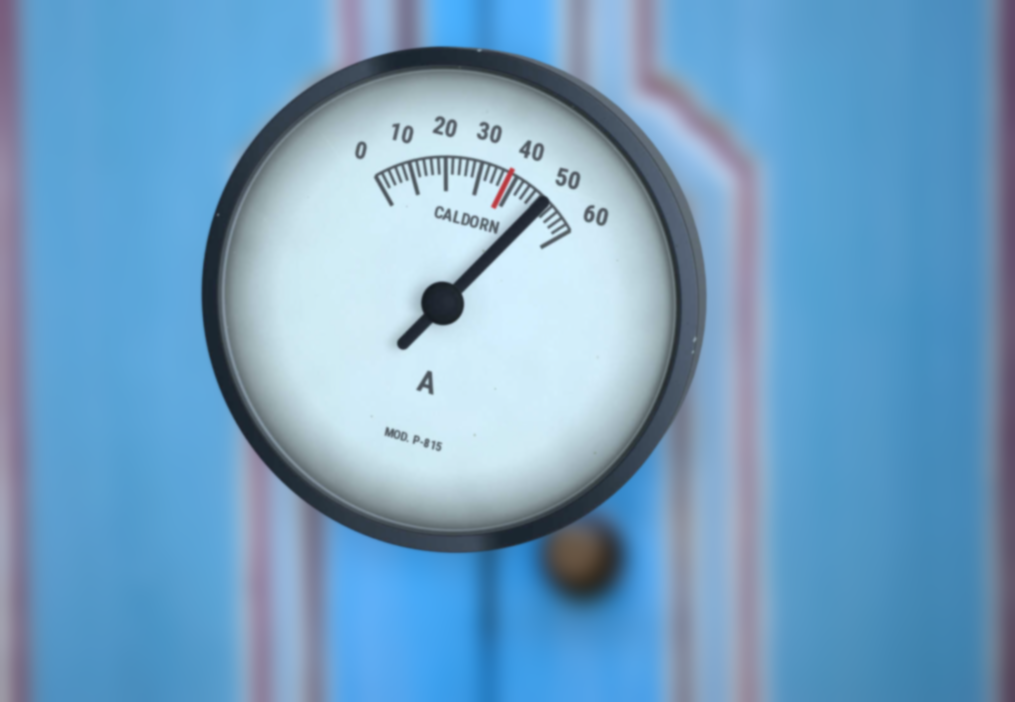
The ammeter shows 50,A
